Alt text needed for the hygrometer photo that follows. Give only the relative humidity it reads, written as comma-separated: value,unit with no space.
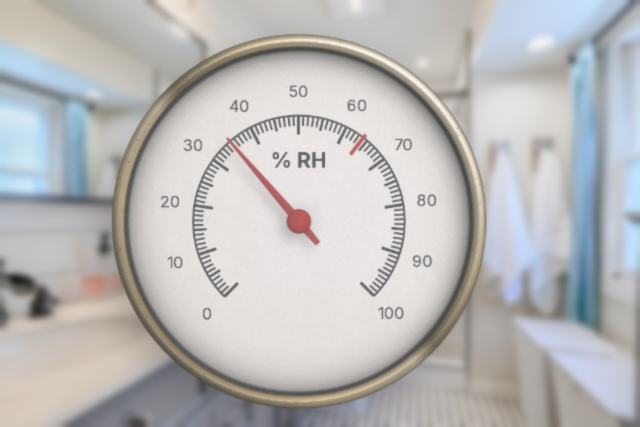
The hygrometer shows 35,%
